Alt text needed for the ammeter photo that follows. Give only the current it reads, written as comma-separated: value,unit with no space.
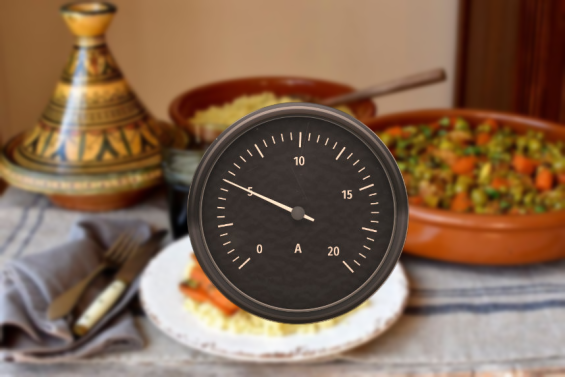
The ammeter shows 5,A
